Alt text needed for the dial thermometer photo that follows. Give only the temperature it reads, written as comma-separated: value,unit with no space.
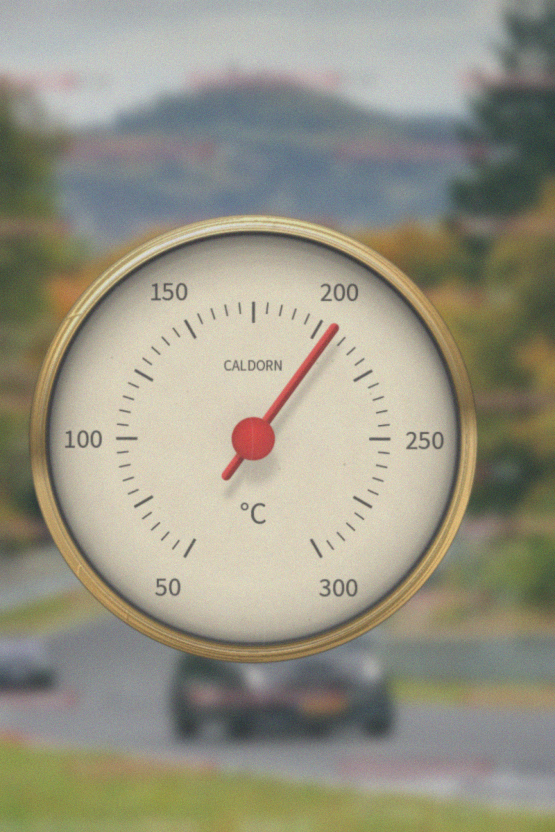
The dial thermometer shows 205,°C
